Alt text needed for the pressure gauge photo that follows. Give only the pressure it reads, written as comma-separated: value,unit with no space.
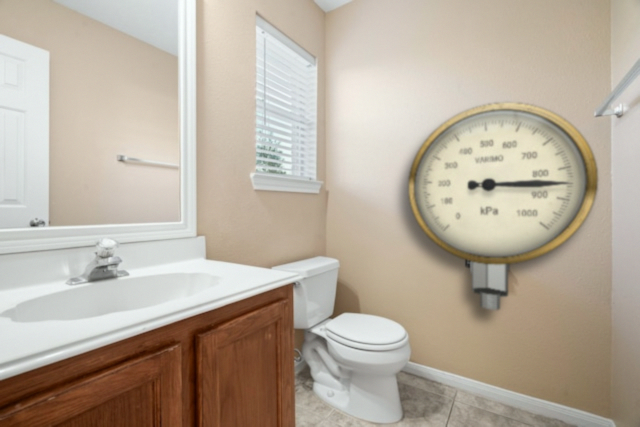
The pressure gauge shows 850,kPa
